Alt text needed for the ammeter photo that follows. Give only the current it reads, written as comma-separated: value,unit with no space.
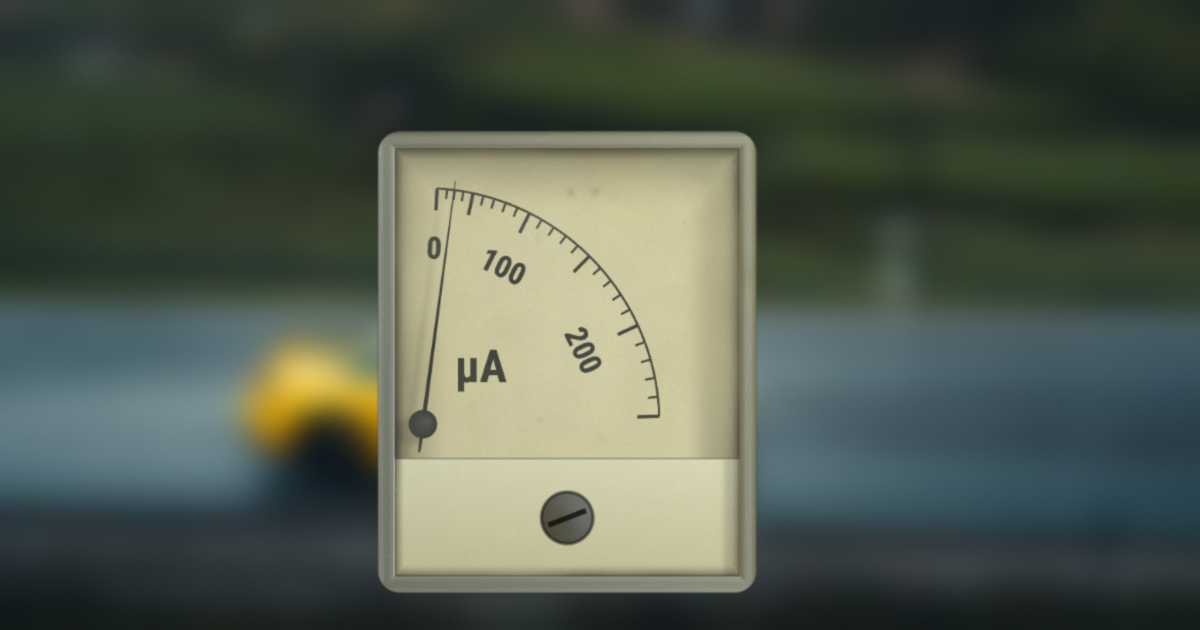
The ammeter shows 30,µA
